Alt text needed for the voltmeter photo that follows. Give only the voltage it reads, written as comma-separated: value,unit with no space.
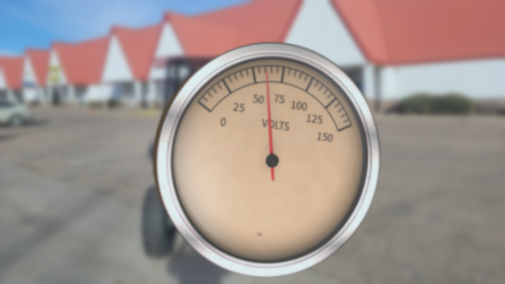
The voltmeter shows 60,V
